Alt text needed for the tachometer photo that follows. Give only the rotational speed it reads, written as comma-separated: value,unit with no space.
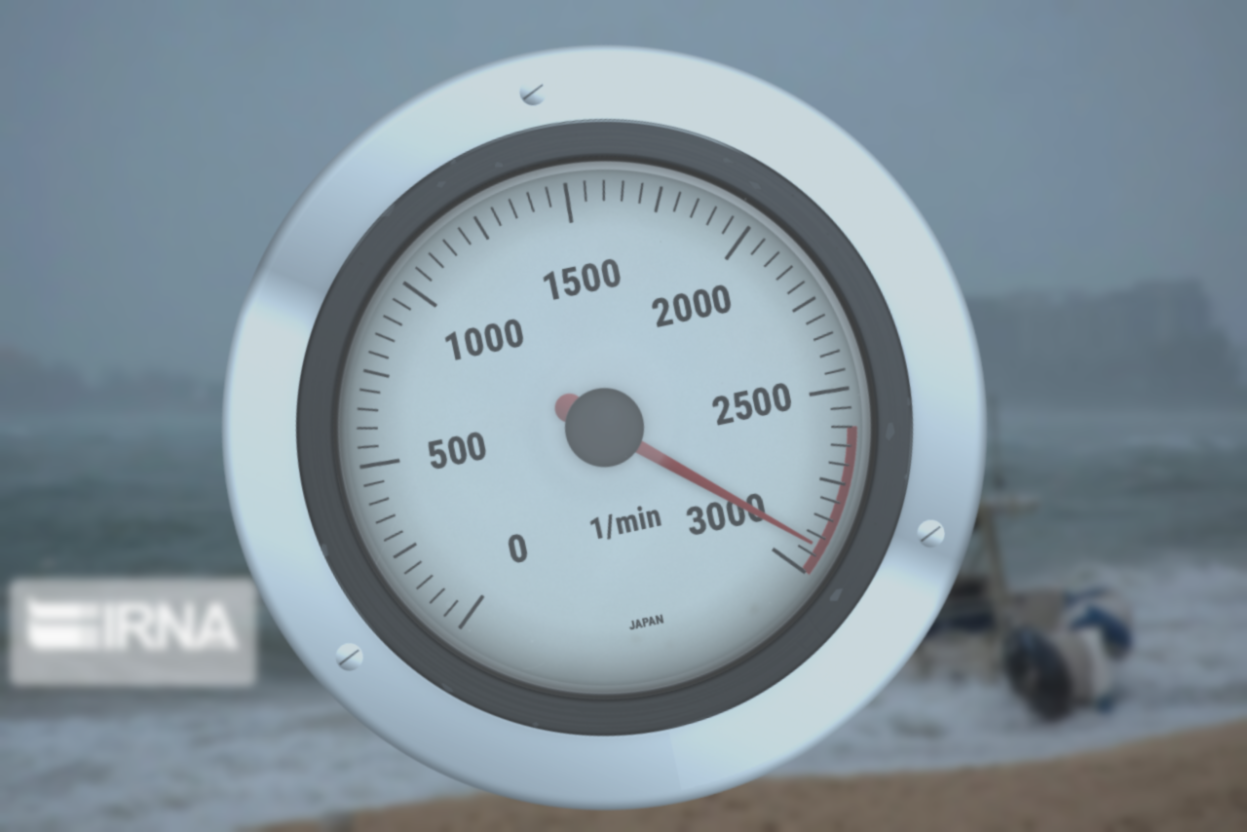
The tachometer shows 2925,rpm
